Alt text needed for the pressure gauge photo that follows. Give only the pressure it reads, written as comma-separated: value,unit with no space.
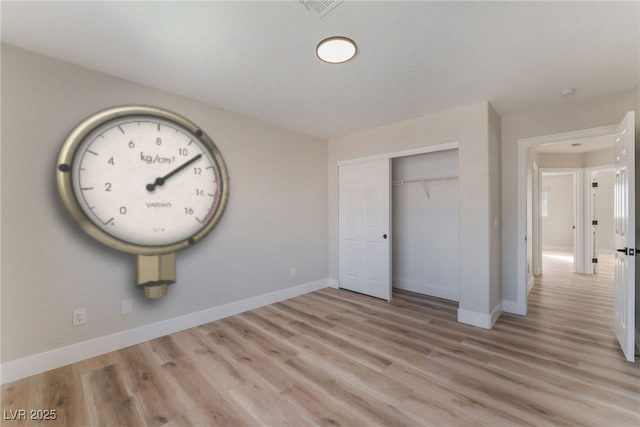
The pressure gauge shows 11,kg/cm²
